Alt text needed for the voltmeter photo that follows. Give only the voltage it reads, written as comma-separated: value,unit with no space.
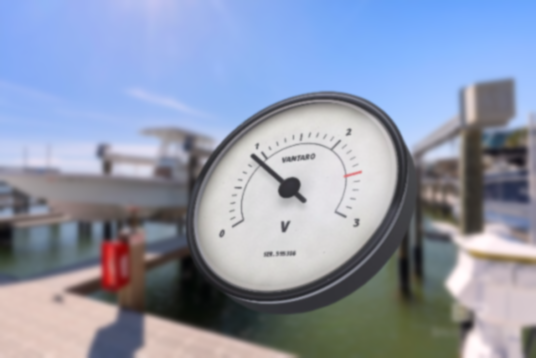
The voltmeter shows 0.9,V
